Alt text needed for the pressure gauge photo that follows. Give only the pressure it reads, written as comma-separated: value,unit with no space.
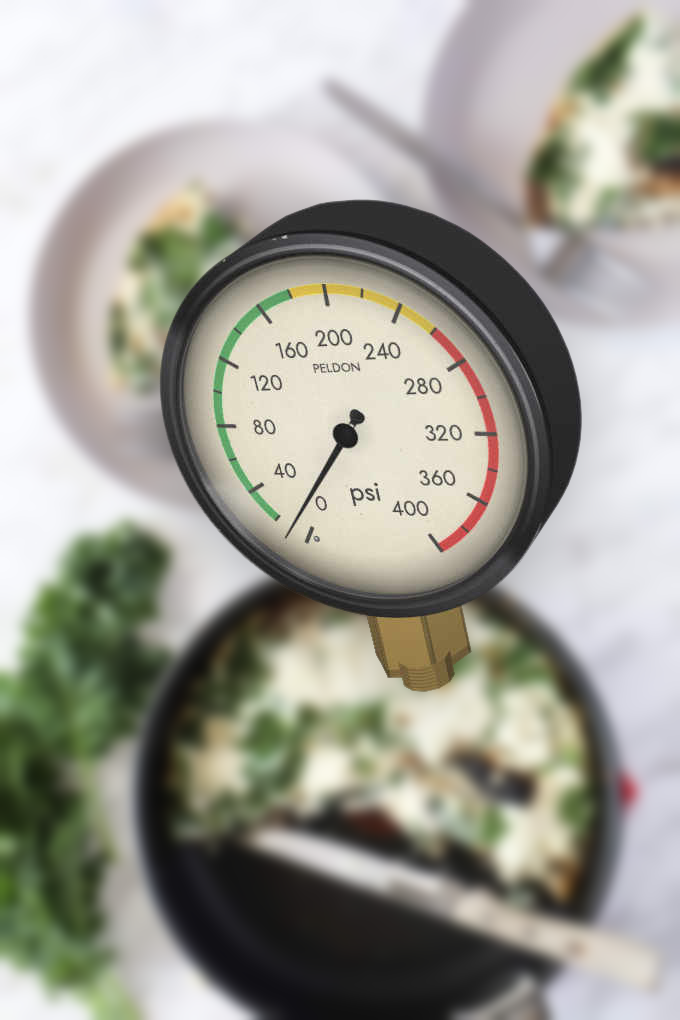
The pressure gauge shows 10,psi
